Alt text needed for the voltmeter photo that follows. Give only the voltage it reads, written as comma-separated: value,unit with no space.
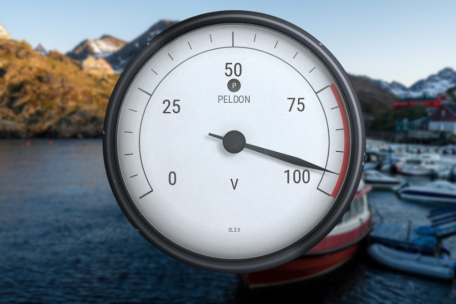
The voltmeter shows 95,V
